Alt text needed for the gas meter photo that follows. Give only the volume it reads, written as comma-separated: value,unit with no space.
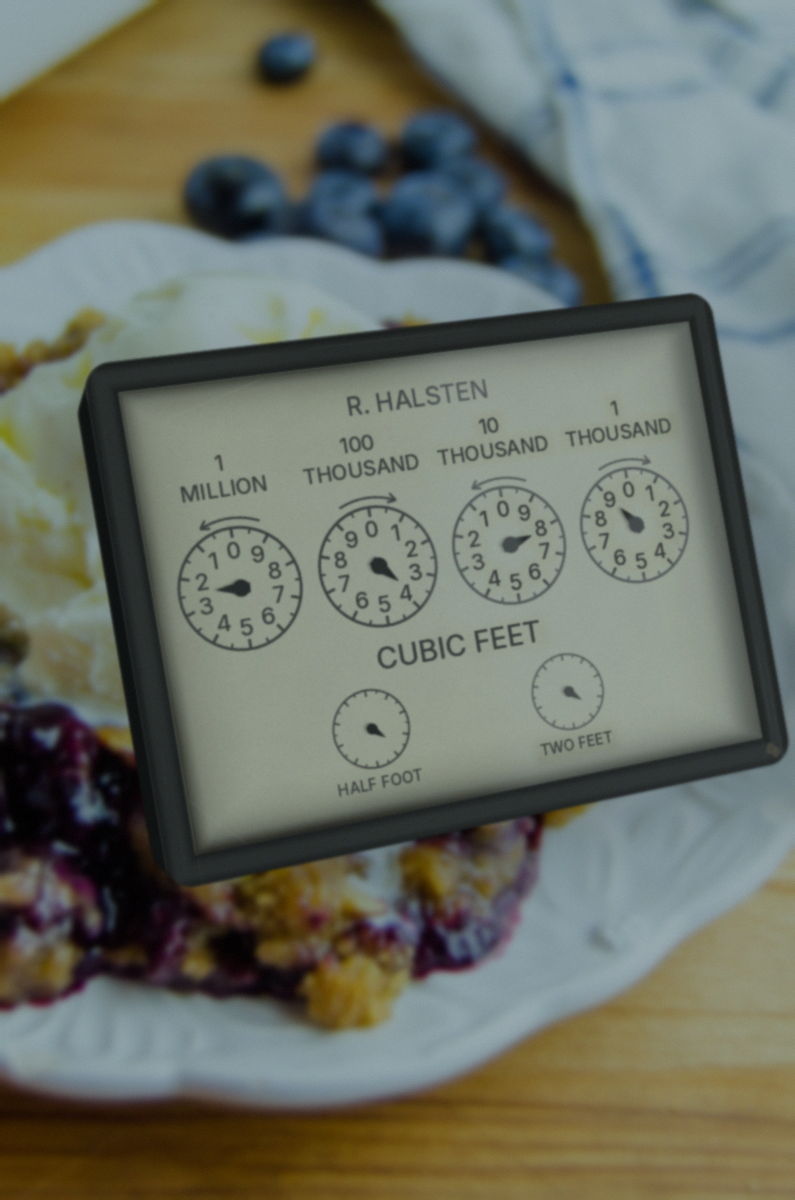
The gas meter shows 237900,ft³
